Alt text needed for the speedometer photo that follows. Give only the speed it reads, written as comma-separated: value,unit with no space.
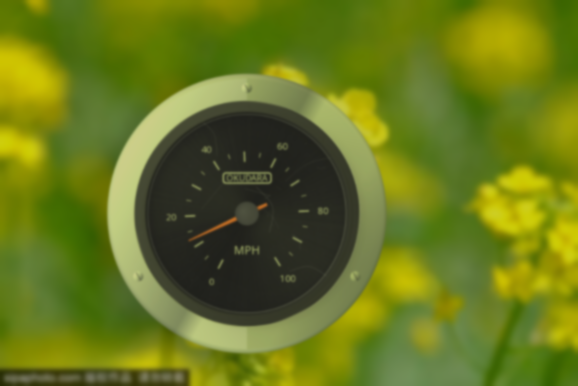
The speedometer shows 12.5,mph
